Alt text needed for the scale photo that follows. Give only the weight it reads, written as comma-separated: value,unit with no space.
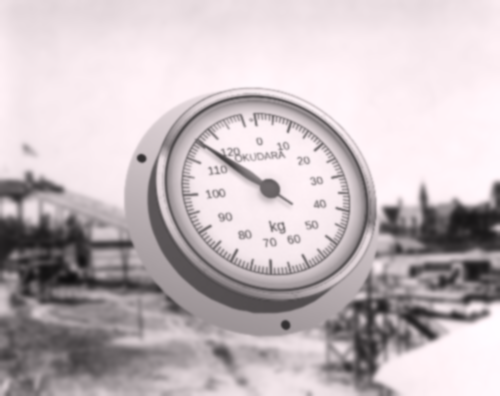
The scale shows 115,kg
